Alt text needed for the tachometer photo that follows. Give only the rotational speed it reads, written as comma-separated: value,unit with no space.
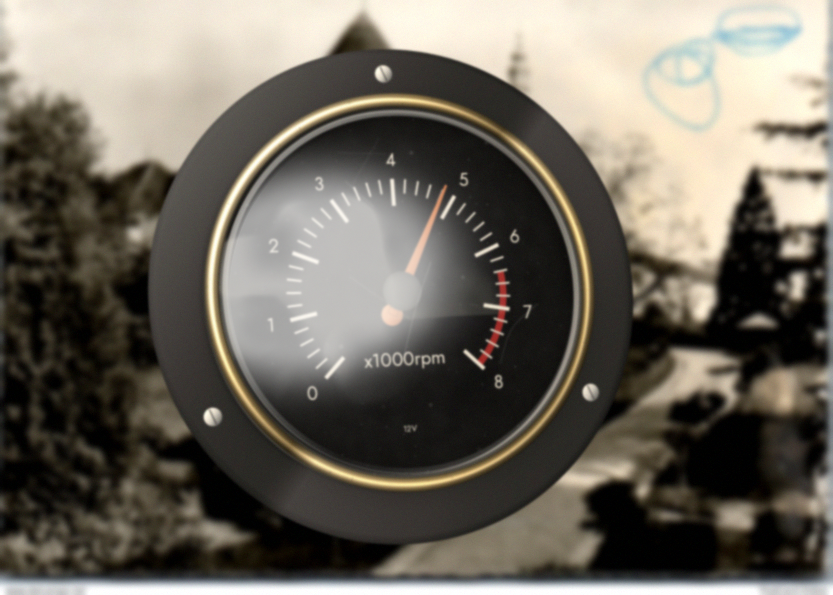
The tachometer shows 4800,rpm
